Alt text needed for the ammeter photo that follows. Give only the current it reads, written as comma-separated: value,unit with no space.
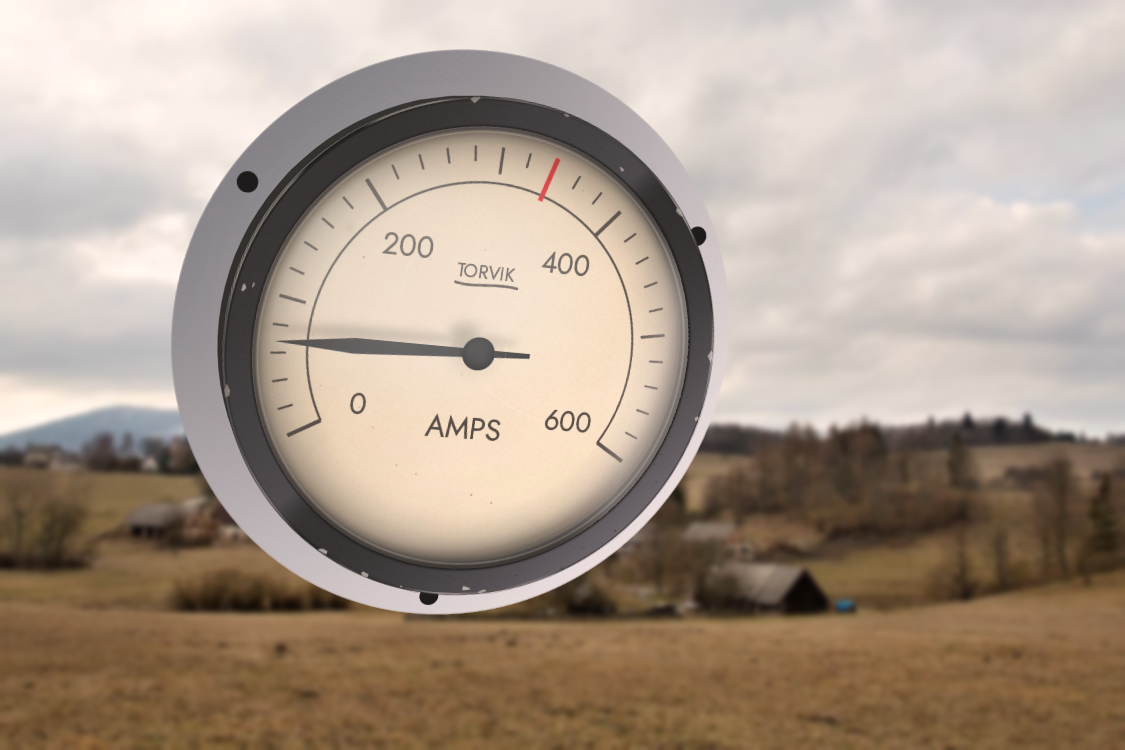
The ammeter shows 70,A
